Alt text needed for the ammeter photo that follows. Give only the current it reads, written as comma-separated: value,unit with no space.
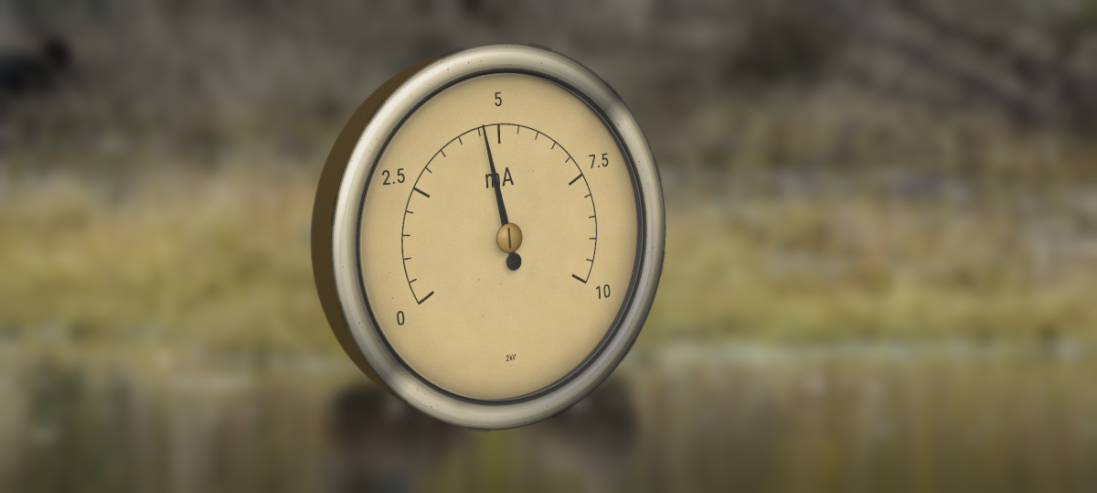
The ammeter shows 4.5,mA
